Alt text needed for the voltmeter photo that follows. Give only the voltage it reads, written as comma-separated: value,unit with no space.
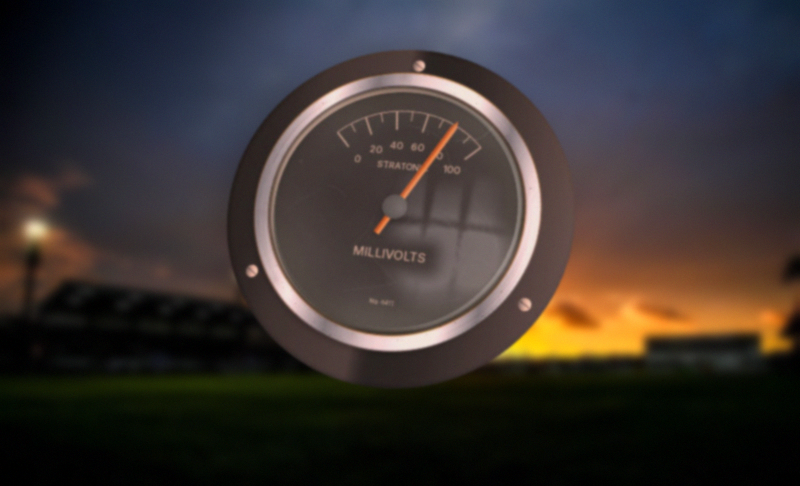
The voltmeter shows 80,mV
